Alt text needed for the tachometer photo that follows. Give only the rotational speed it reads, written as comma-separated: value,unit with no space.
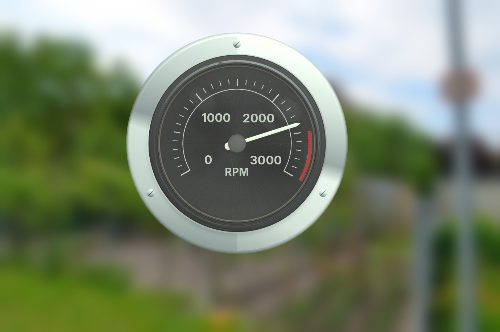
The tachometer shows 2400,rpm
